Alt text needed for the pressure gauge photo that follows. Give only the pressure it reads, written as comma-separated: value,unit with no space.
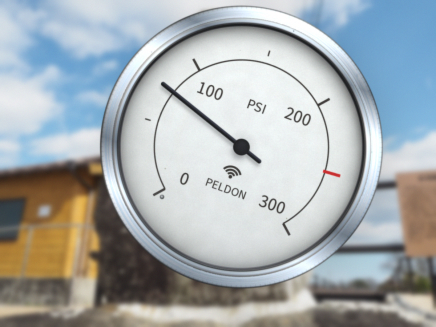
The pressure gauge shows 75,psi
